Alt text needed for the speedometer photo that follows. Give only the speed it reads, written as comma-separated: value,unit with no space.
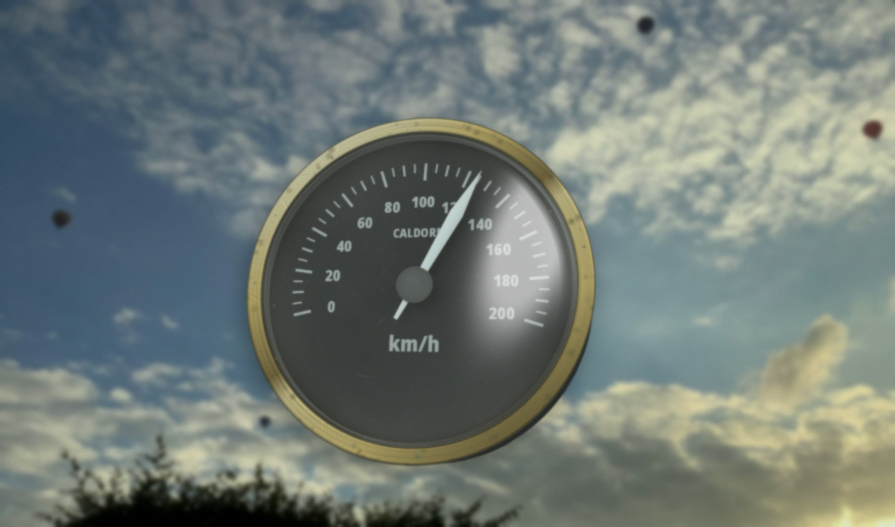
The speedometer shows 125,km/h
